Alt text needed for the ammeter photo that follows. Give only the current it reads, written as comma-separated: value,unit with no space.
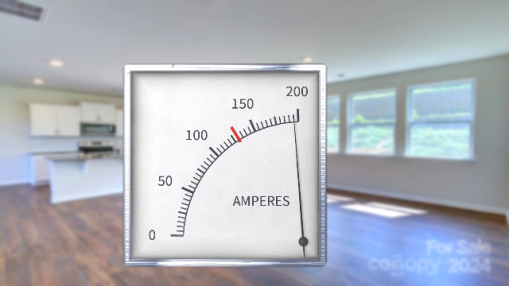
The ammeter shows 195,A
